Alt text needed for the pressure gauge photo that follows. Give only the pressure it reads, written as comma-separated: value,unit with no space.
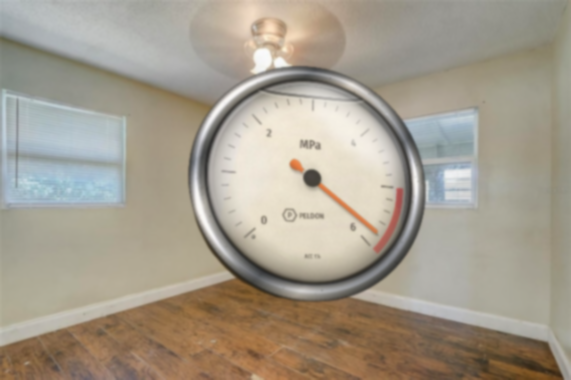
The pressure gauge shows 5.8,MPa
